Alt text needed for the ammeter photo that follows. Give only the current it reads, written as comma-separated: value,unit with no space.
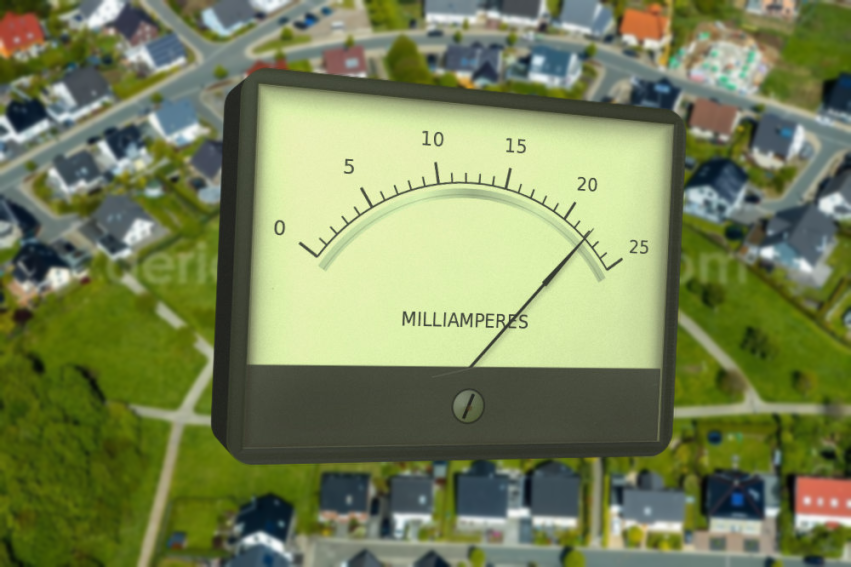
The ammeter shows 22,mA
